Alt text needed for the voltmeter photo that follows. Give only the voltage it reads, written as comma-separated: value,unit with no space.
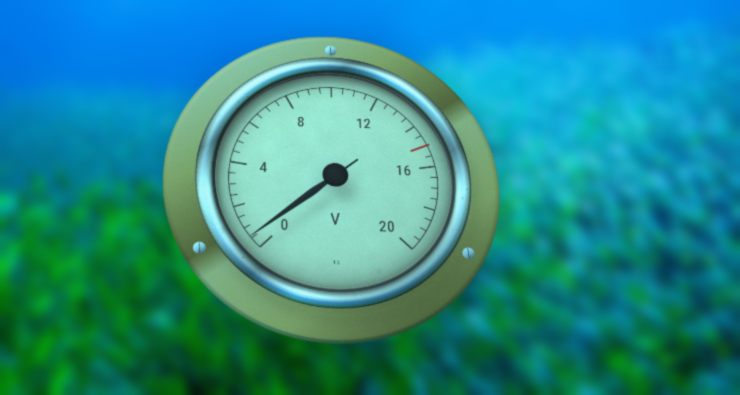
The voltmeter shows 0.5,V
